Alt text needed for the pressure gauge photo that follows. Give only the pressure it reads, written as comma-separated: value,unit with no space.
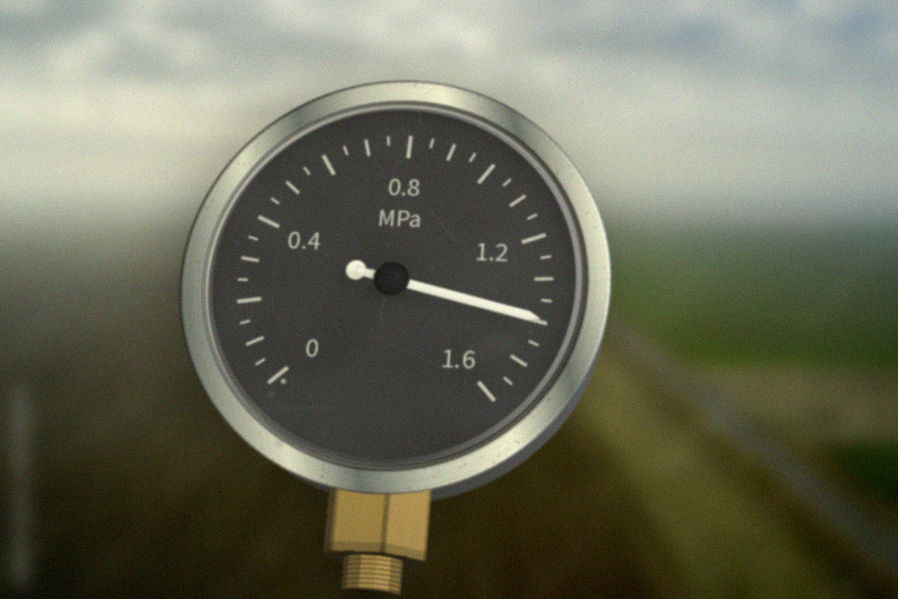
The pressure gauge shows 1.4,MPa
